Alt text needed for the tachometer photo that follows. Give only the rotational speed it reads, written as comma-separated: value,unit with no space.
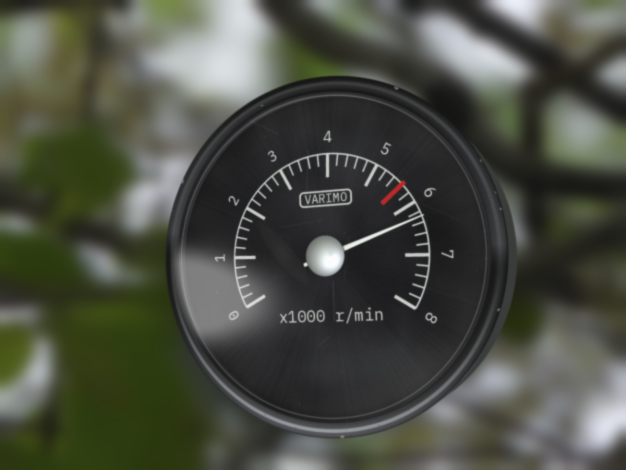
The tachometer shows 6300,rpm
